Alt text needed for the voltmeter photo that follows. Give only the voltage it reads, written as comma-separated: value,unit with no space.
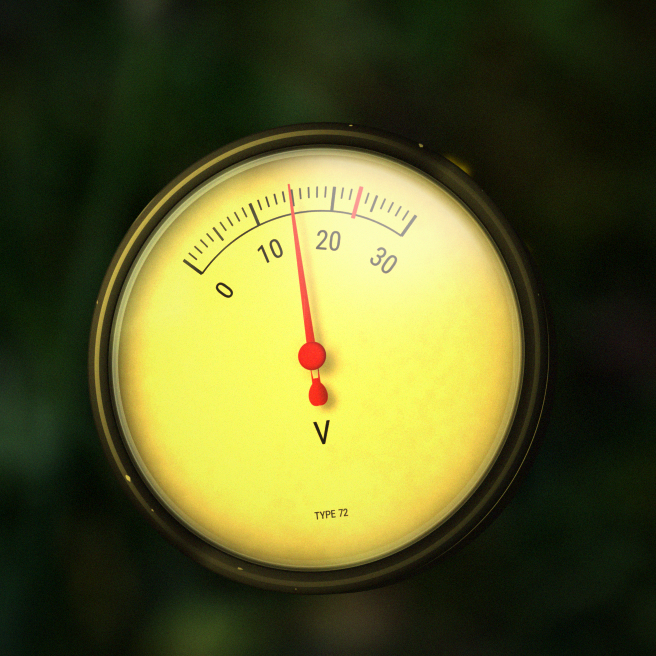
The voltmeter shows 15,V
